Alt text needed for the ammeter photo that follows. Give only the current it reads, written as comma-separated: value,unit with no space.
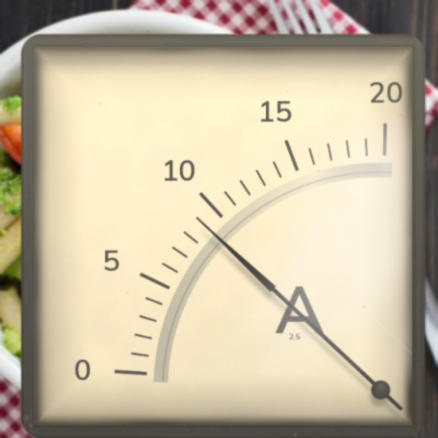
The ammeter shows 9,A
